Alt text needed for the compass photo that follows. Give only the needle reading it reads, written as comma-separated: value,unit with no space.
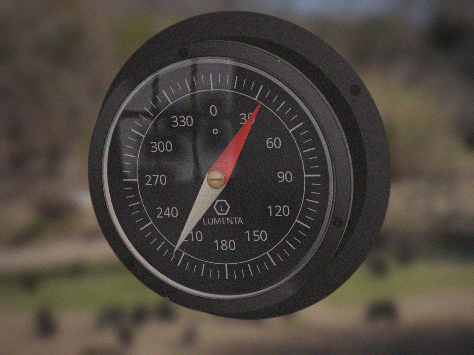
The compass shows 35,°
